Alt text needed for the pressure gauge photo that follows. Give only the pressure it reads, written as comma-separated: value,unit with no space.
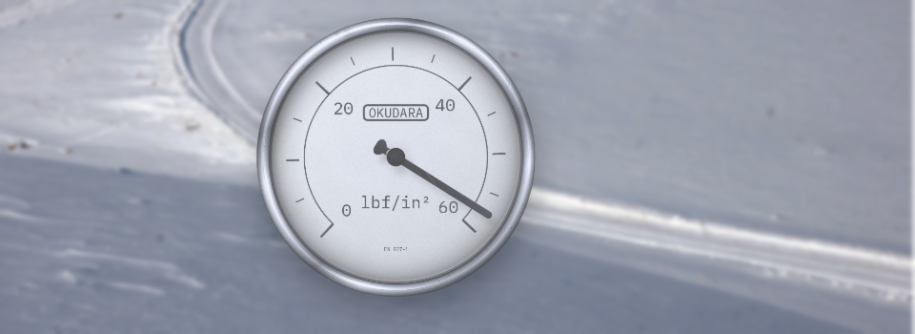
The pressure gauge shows 57.5,psi
